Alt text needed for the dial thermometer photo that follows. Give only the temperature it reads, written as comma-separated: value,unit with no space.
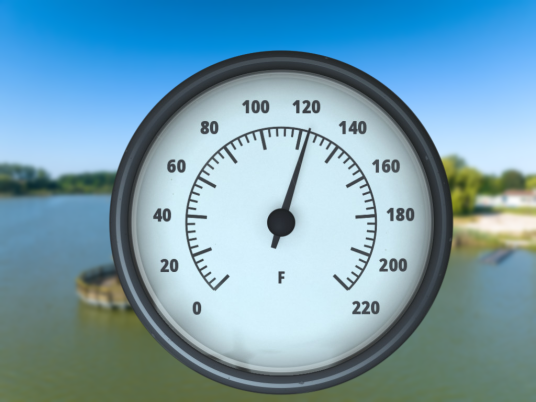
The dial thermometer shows 124,°F
